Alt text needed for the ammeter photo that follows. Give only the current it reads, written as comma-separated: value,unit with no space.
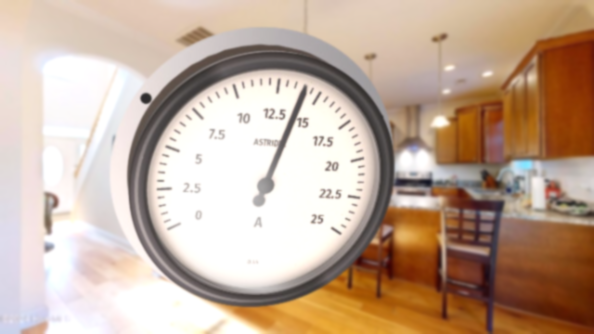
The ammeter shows 14,A
